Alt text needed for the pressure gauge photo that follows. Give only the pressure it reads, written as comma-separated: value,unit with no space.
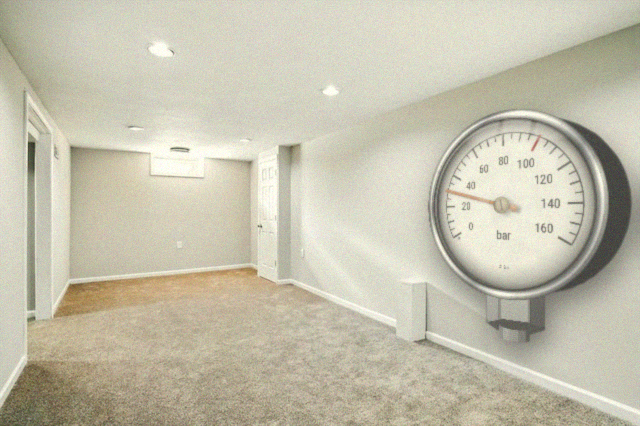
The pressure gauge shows 30,bar
